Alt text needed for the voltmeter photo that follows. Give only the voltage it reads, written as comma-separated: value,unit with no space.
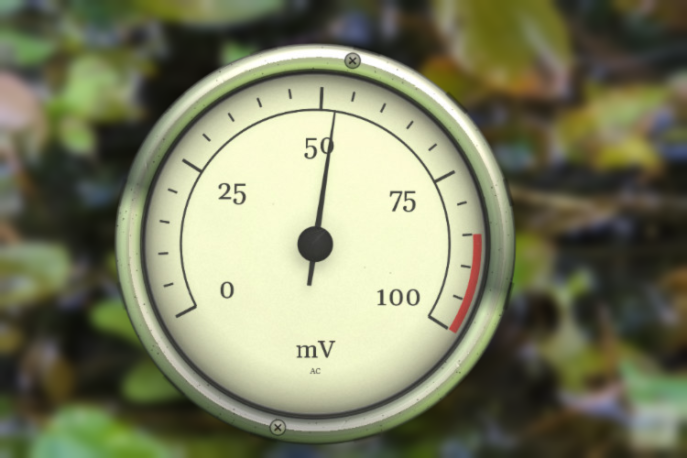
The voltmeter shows 52.5,mV
